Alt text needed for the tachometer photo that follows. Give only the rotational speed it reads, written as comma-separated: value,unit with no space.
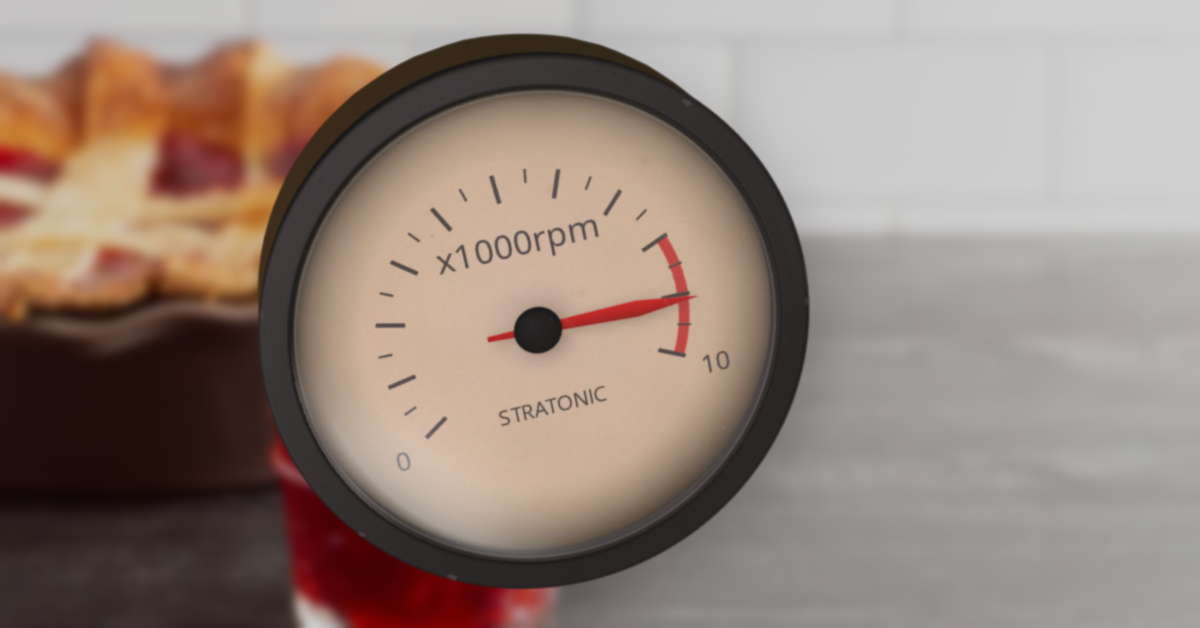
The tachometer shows 9000,rpm
